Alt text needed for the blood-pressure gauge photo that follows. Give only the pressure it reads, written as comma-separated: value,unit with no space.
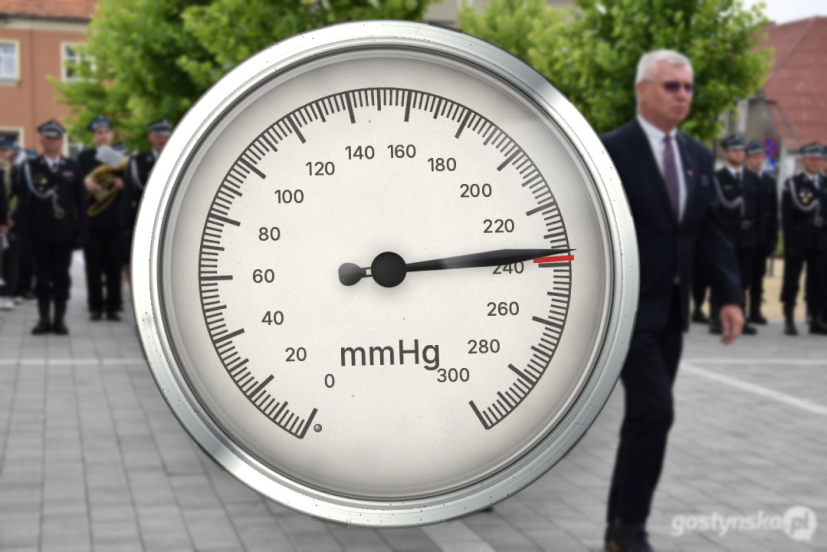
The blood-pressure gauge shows 236,mmHg
